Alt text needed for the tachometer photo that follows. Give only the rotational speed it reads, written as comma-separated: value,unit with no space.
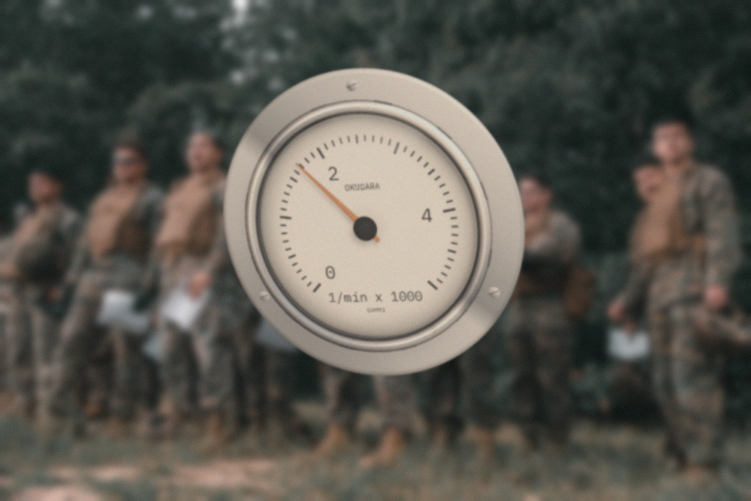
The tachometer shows 1700,rpm
